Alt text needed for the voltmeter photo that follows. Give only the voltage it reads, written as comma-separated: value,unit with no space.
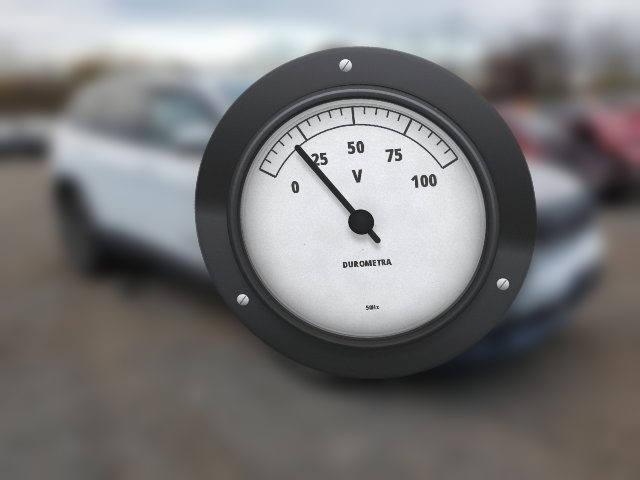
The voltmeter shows 20,V
